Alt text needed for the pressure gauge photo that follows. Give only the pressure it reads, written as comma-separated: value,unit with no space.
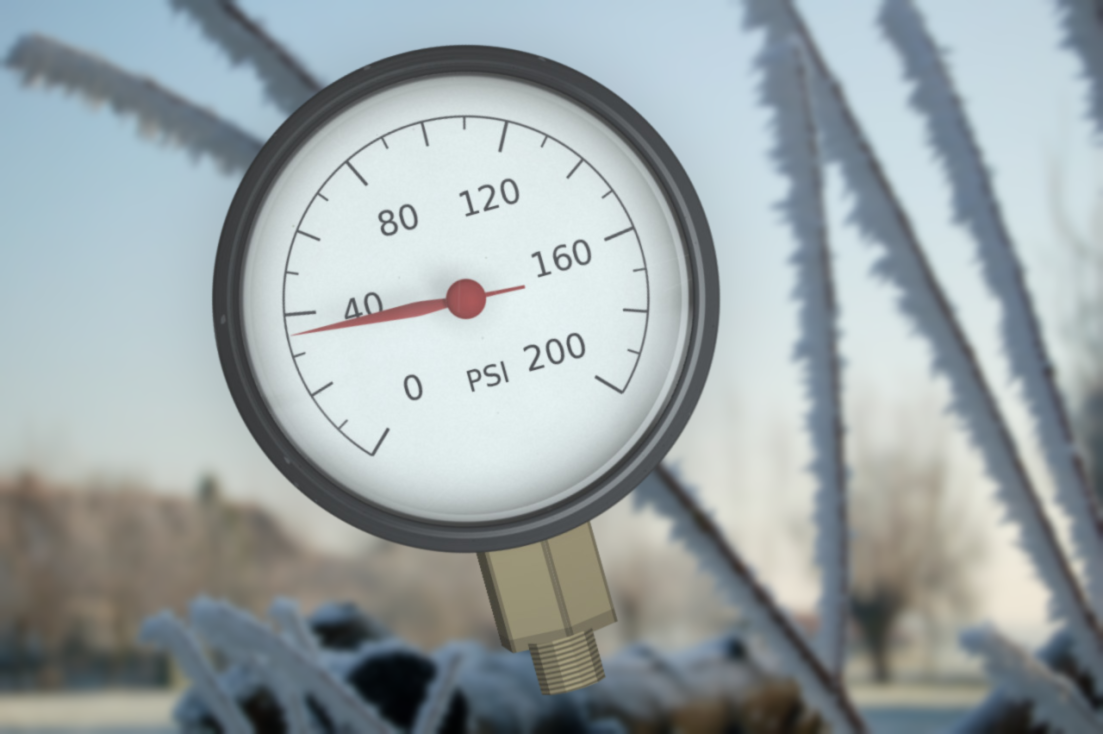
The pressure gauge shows 35,psi
